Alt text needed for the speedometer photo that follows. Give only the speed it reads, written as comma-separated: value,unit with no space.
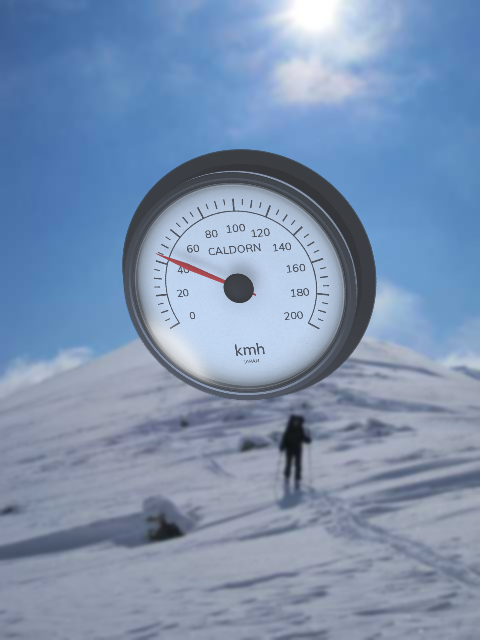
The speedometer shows 45,km/h
